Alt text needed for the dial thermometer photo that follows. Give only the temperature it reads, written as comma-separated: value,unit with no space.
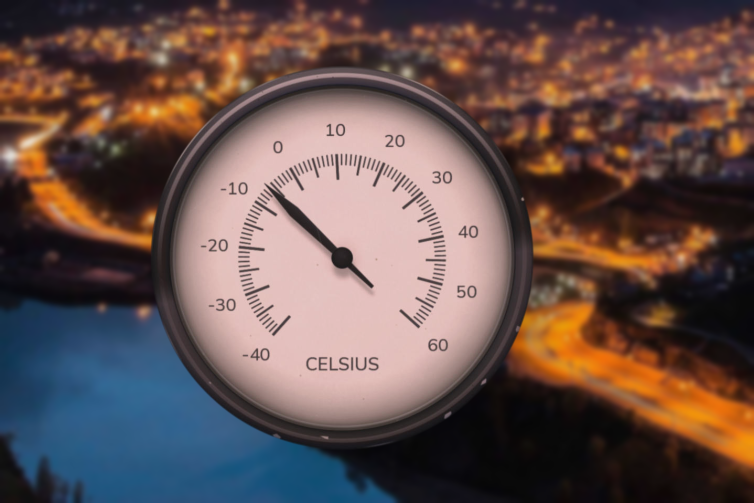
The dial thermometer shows -6,°C
